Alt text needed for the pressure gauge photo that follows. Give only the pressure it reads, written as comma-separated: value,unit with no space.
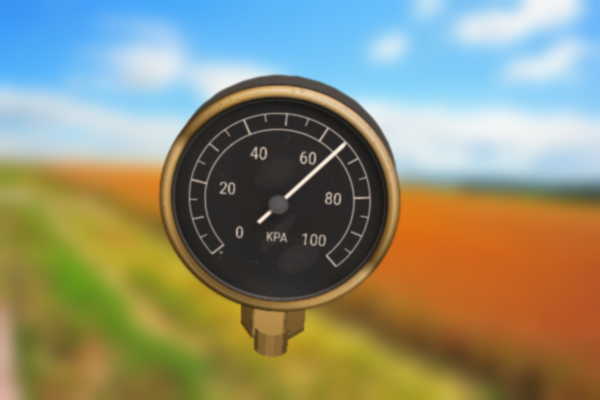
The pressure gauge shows 65,kPa
